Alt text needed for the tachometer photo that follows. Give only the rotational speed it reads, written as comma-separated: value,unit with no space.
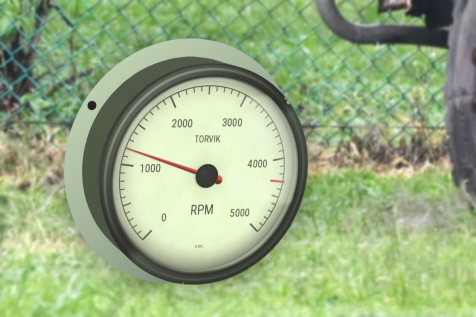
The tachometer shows 1200,rpm
